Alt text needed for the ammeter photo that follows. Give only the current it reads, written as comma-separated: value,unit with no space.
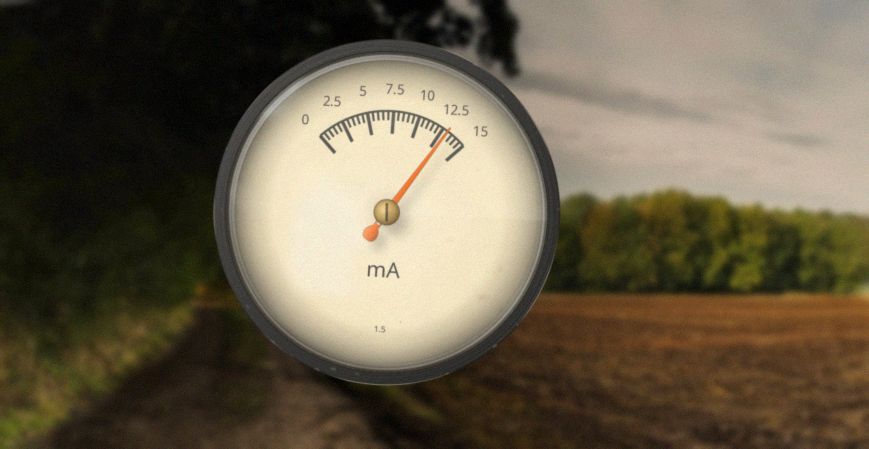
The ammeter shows 13,mA
